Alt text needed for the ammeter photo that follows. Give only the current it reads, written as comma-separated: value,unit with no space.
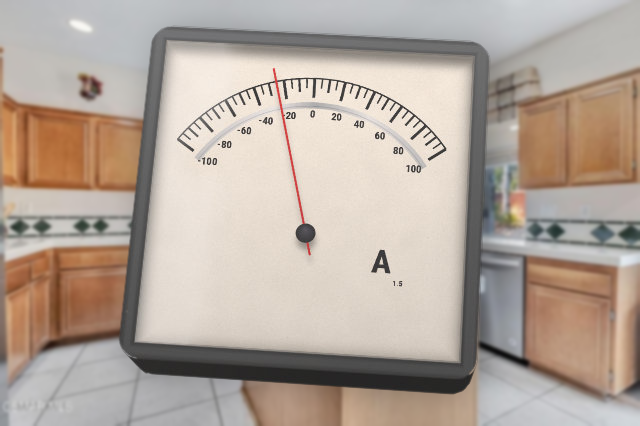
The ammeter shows -25,A
